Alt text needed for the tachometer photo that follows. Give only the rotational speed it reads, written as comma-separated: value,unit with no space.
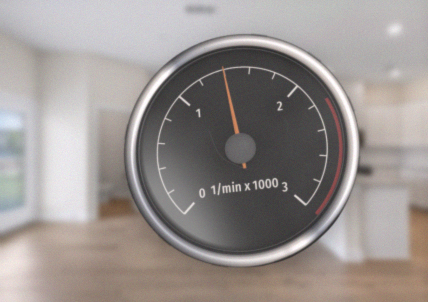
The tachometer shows 1400,rpm
